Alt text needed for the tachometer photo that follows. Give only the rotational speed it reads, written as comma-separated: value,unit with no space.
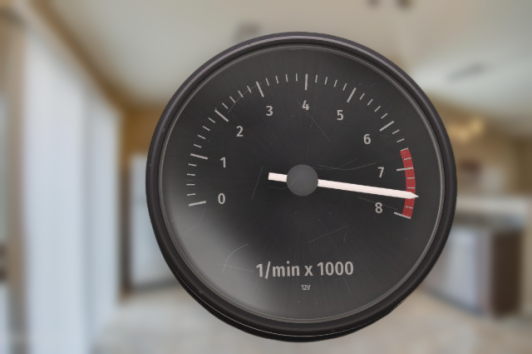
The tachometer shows 7600,rpm
